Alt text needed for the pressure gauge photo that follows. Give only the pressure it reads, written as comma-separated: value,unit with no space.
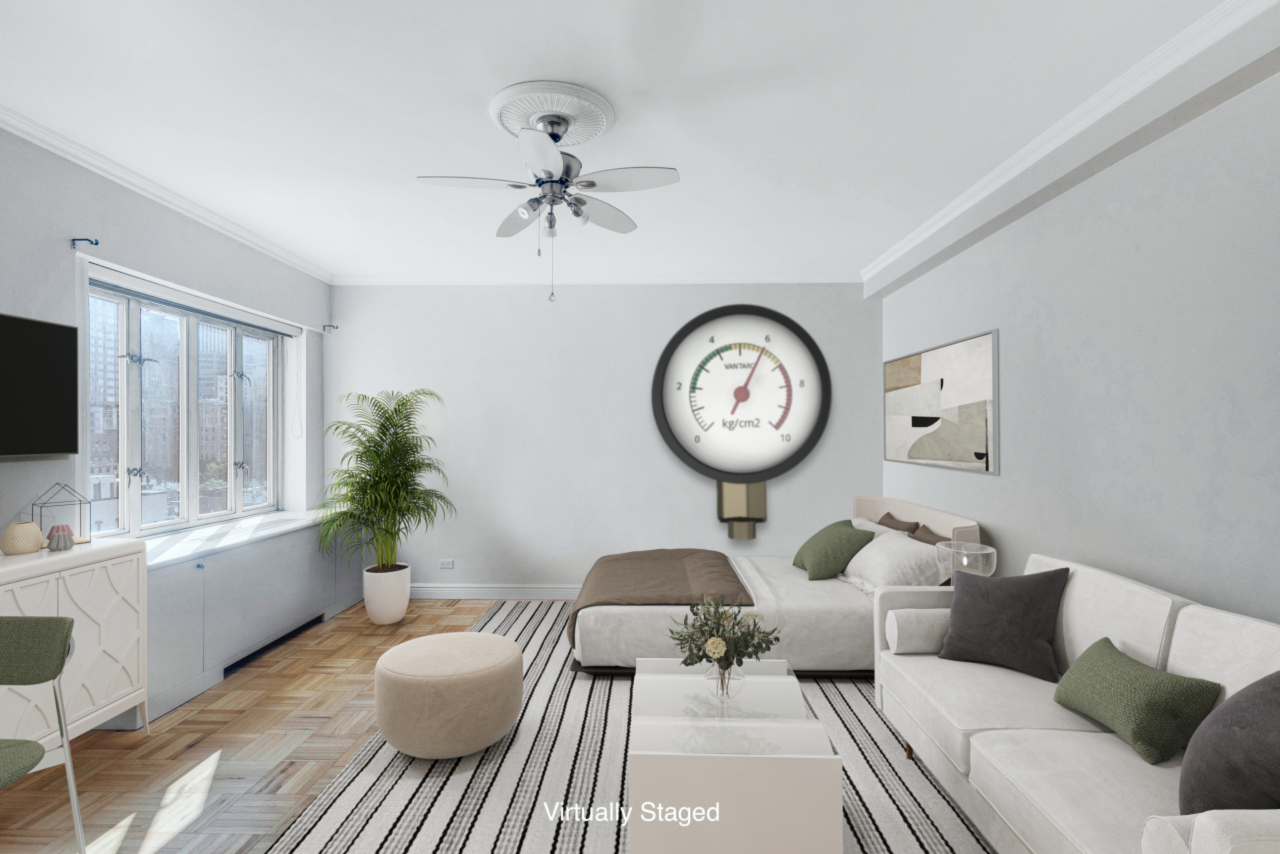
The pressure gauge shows 6,kg/cm²
